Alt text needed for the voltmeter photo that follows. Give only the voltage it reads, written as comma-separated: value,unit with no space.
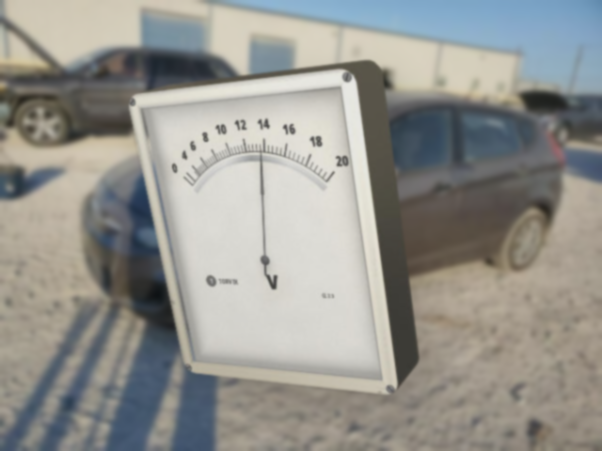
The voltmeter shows 14,V
